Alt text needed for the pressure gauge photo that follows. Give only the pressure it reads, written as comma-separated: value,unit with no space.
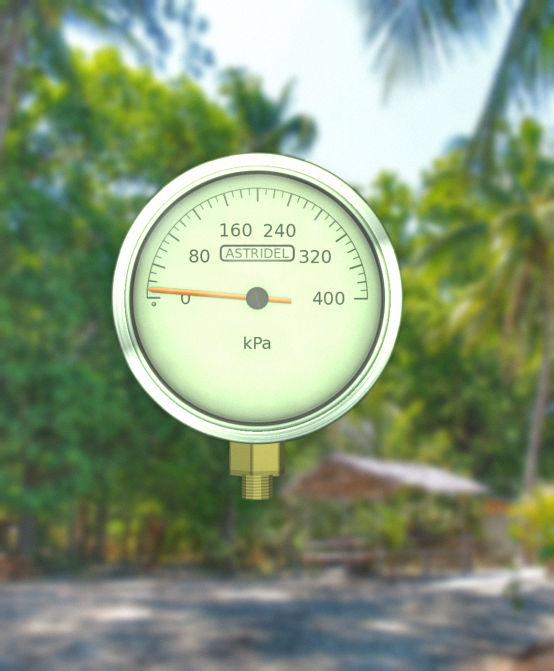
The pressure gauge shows 10,kPa
